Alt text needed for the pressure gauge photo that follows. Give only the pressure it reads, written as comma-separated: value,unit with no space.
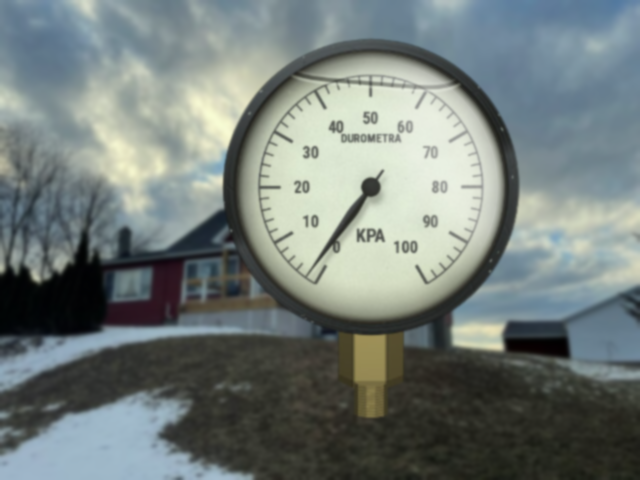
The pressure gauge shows 2,kPa
